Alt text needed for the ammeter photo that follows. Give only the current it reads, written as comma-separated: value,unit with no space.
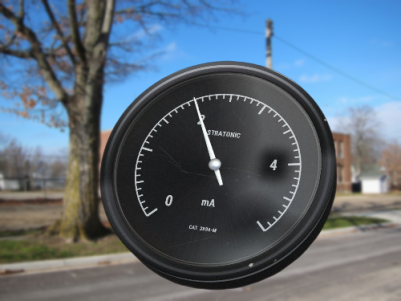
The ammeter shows 2,mA
